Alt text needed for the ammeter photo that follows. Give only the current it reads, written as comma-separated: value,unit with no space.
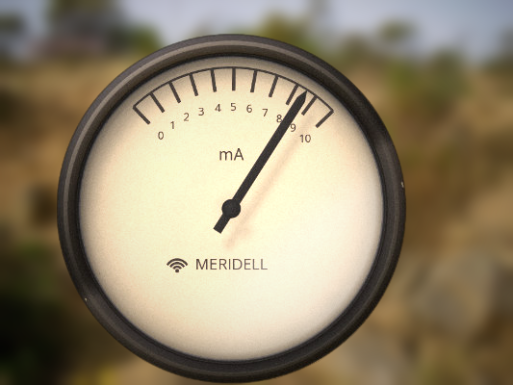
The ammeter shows 8.5,mA
